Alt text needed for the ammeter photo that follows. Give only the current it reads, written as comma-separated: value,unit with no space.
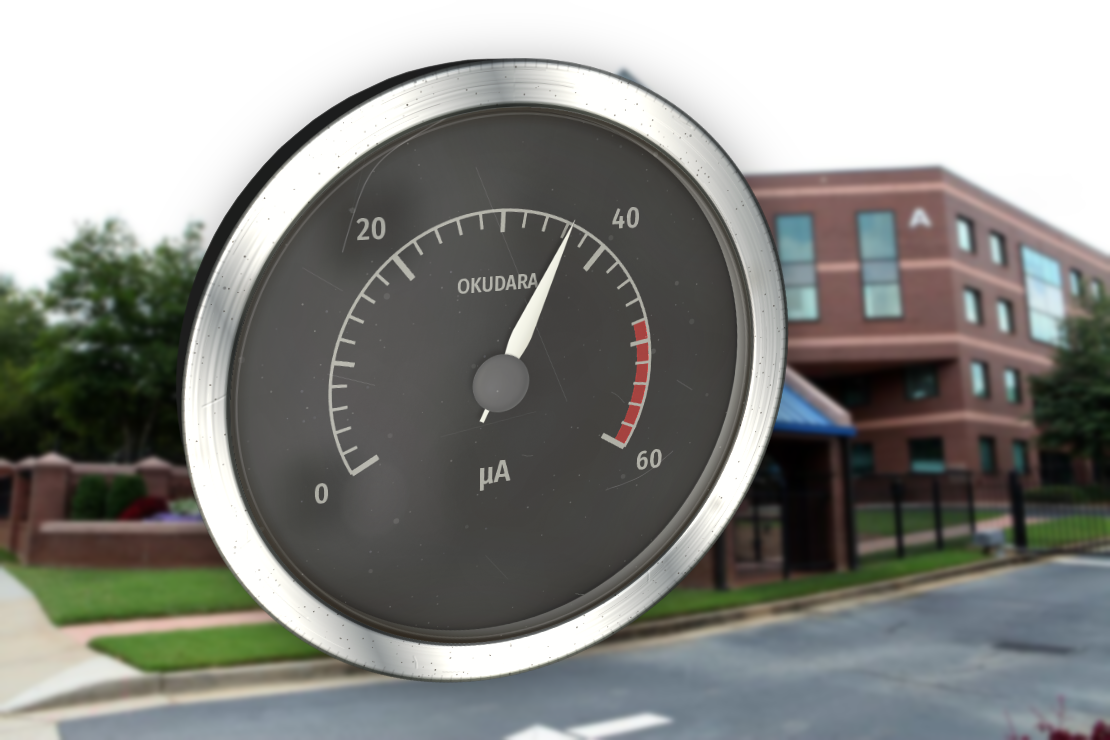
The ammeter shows 36,µA
